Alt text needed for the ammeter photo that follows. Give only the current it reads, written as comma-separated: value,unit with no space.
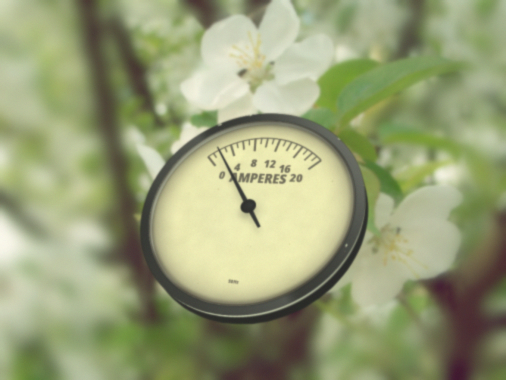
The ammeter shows 2,A
